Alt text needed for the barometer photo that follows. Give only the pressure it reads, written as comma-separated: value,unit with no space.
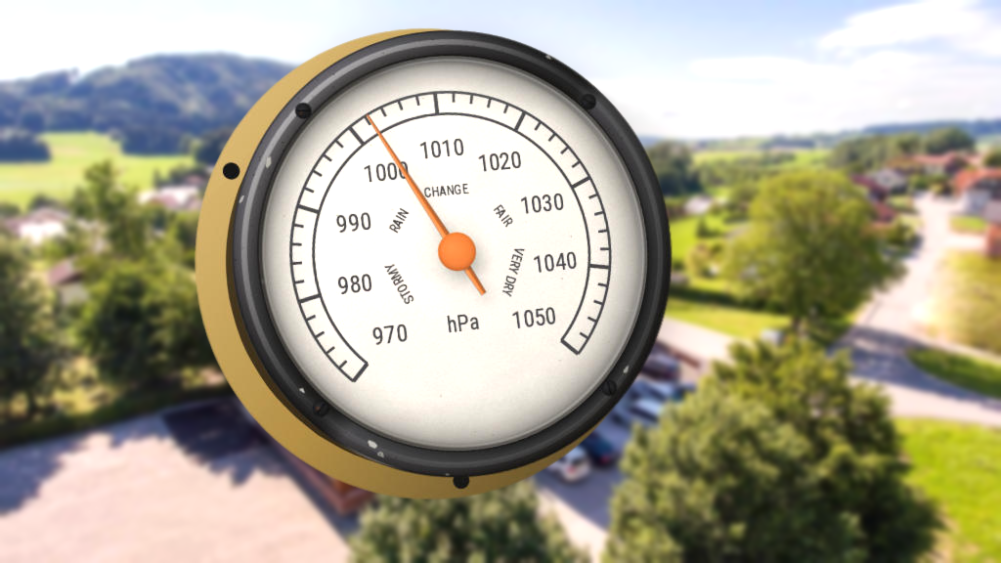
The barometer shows 1002,hPa
